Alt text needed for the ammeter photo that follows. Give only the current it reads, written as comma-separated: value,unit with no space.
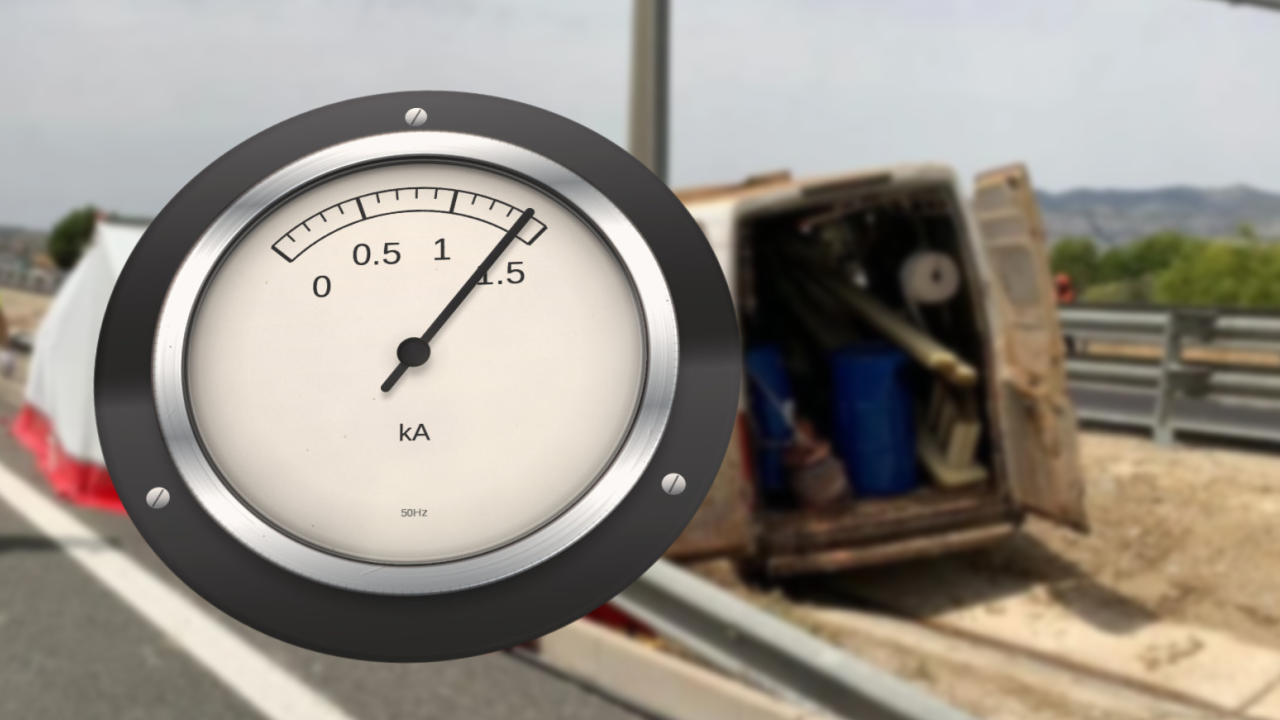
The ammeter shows 1.4,kA
